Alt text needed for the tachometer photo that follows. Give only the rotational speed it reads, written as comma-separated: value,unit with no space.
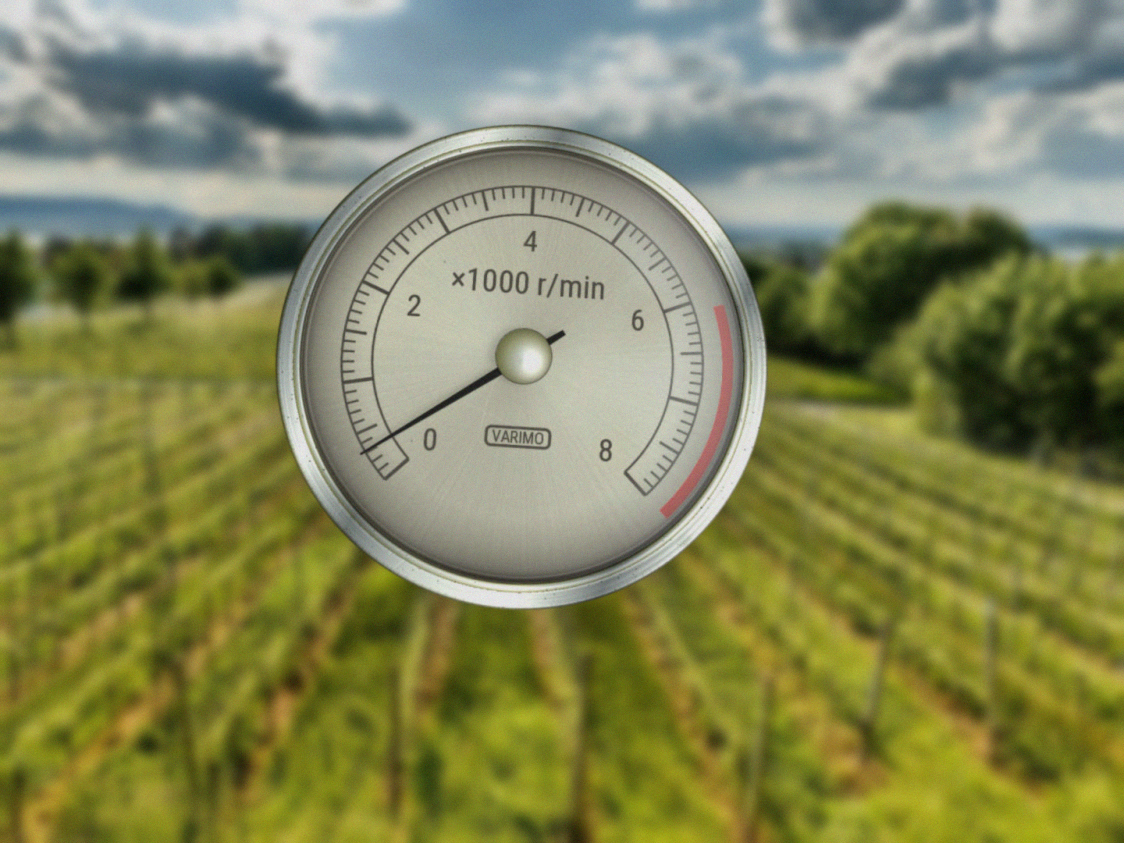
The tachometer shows 300,rpm
